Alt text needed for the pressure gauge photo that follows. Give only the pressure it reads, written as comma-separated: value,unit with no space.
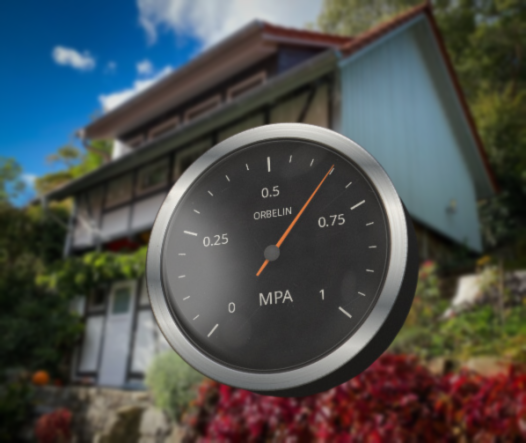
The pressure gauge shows 0.65,MPa
